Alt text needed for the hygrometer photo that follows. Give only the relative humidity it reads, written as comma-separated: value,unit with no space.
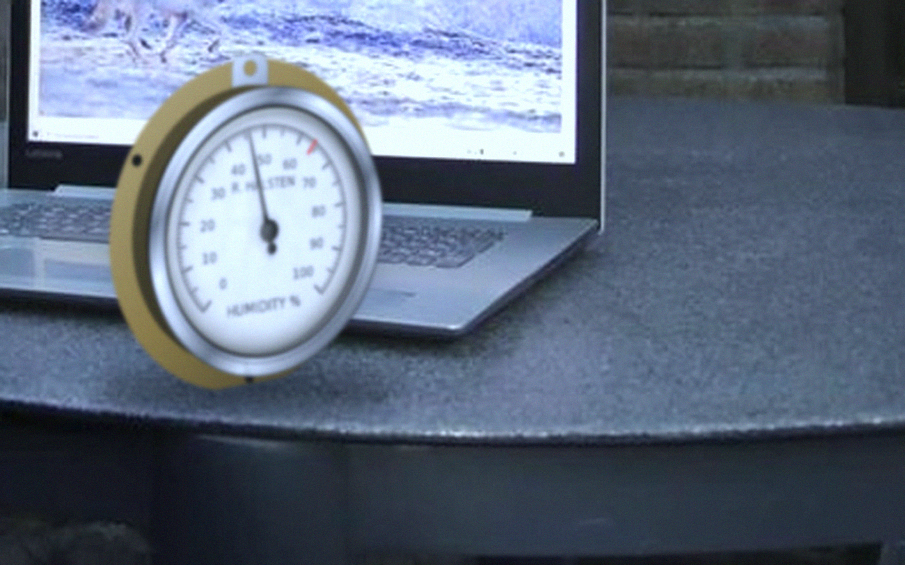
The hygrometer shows 45,%
